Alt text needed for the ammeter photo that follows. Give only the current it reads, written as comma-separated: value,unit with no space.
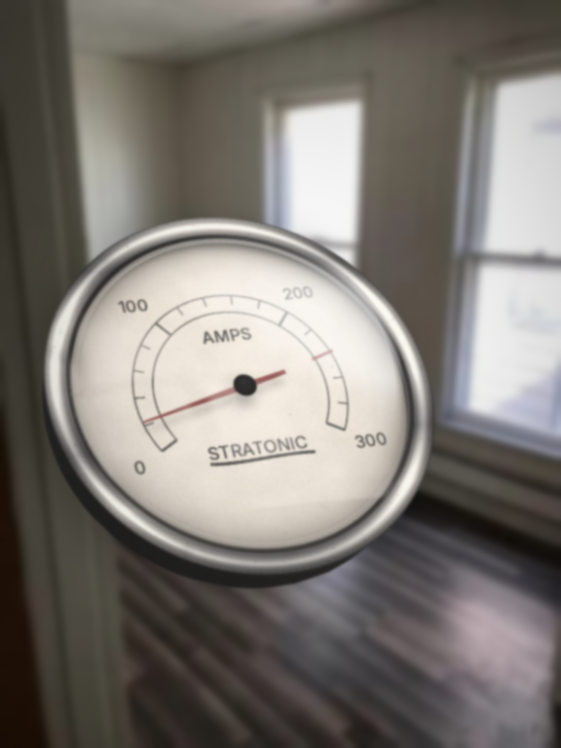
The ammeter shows 20,A
